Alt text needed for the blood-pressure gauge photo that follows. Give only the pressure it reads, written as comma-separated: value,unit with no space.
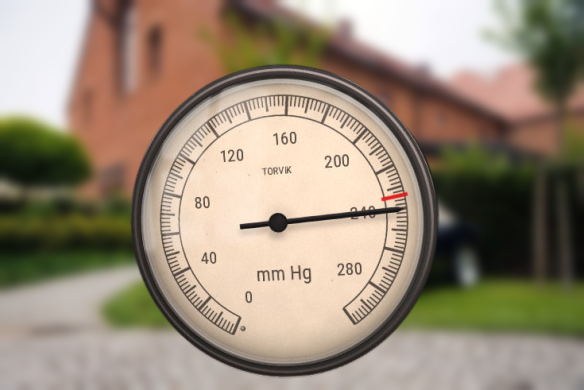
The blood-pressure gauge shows 240,mmHg
